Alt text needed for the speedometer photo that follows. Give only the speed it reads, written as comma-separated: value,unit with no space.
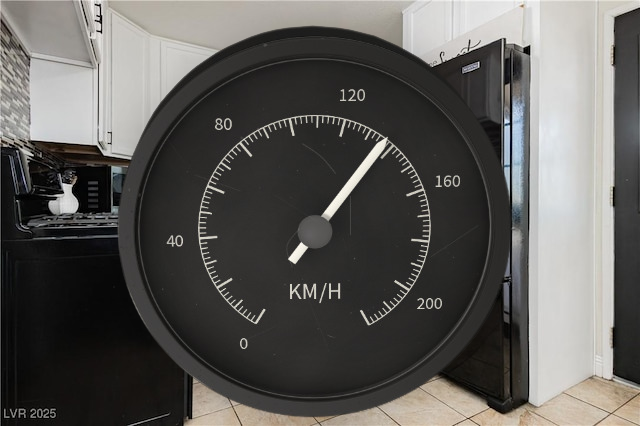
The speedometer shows 136,km/h
